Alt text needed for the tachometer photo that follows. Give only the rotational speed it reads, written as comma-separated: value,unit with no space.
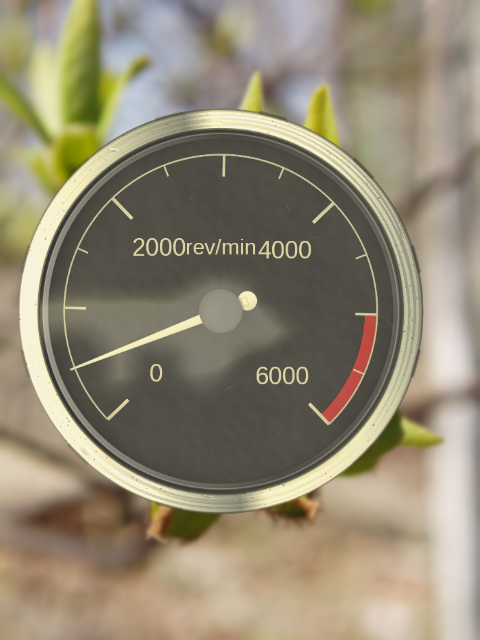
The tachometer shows 500,rpm
